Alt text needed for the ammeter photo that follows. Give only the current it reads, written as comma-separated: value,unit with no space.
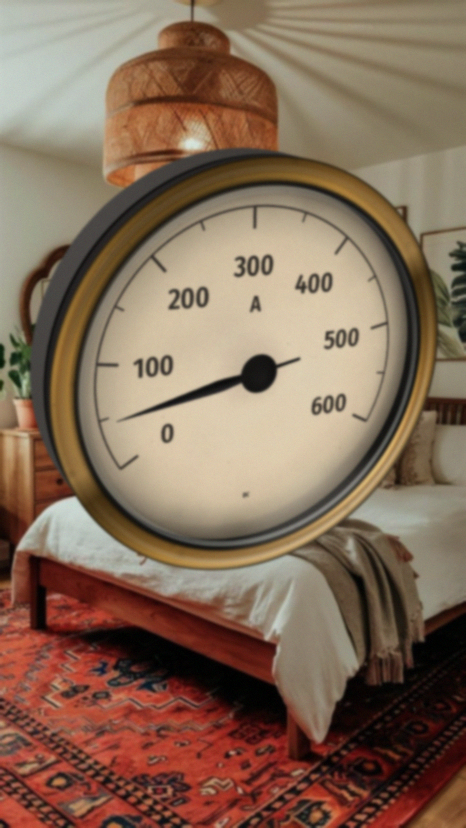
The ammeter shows 50,A
